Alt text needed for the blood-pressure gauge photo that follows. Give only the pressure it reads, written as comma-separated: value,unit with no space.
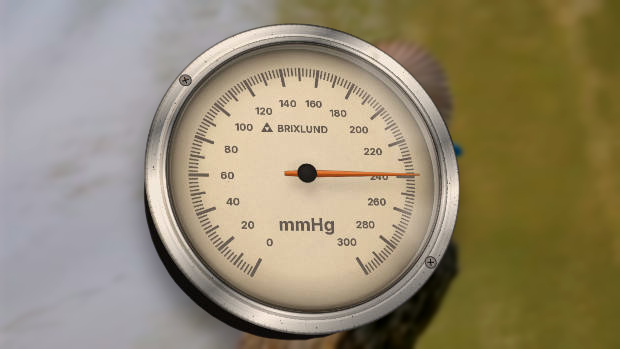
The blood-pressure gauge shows 240,mmHg
